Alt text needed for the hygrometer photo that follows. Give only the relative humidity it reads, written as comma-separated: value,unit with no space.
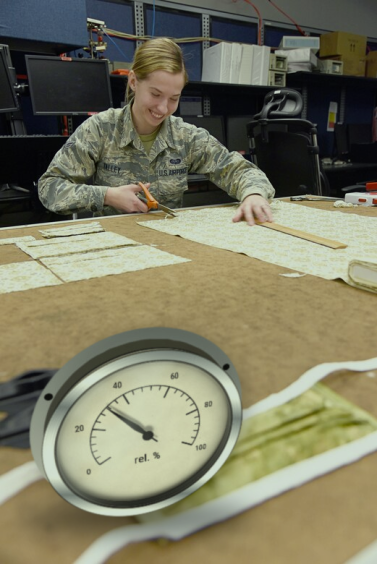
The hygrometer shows 32,%
